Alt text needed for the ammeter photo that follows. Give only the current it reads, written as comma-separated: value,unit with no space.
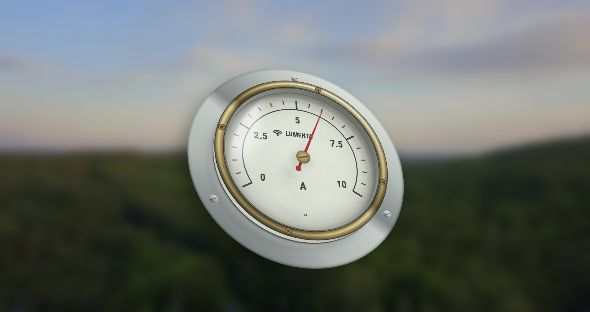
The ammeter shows 6,A
